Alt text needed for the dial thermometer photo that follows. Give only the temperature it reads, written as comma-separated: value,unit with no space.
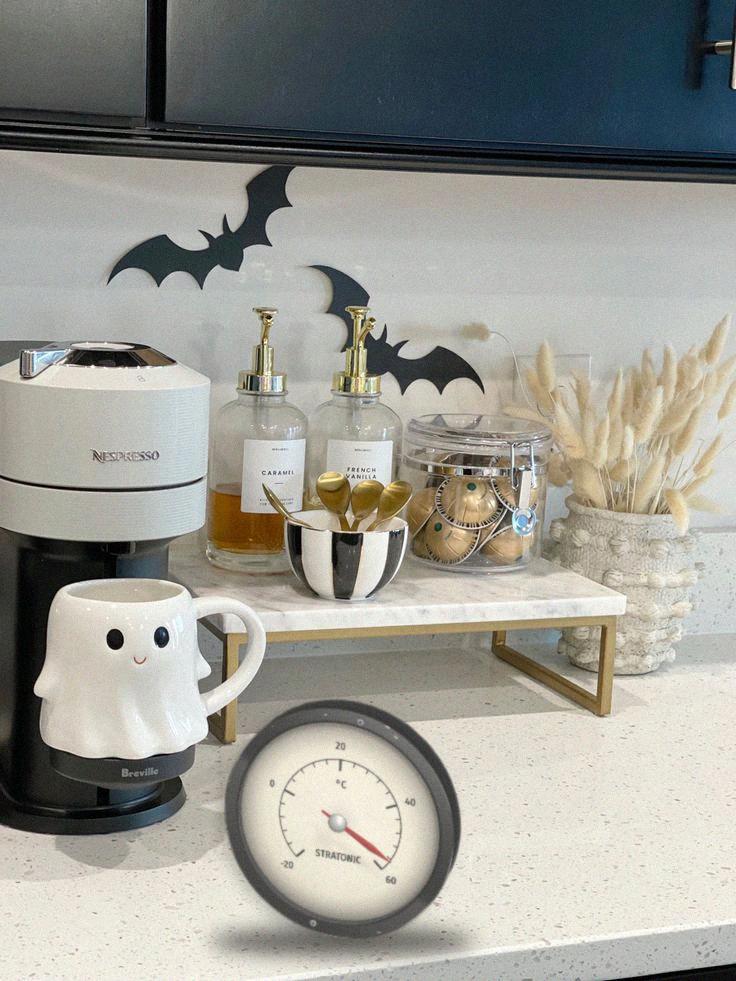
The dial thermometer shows 56,°C
